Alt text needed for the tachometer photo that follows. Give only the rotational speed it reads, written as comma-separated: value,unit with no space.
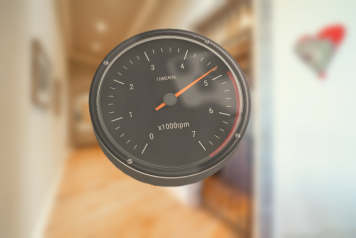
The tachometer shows 4800,rpm
